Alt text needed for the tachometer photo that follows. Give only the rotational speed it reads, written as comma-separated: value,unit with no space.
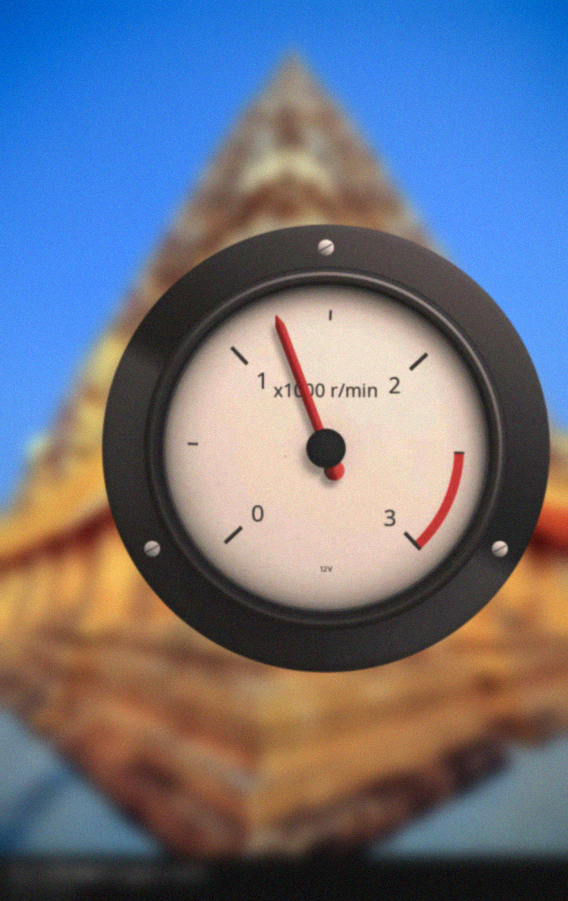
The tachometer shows 1250,rpm
